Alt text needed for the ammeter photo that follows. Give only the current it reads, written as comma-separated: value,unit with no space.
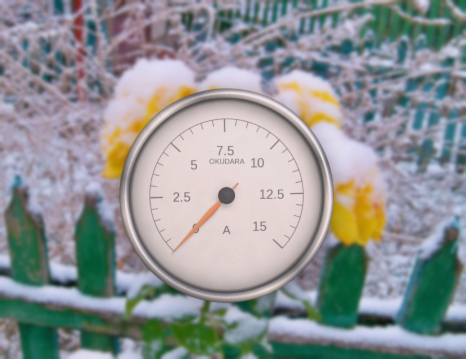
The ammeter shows 0,A
